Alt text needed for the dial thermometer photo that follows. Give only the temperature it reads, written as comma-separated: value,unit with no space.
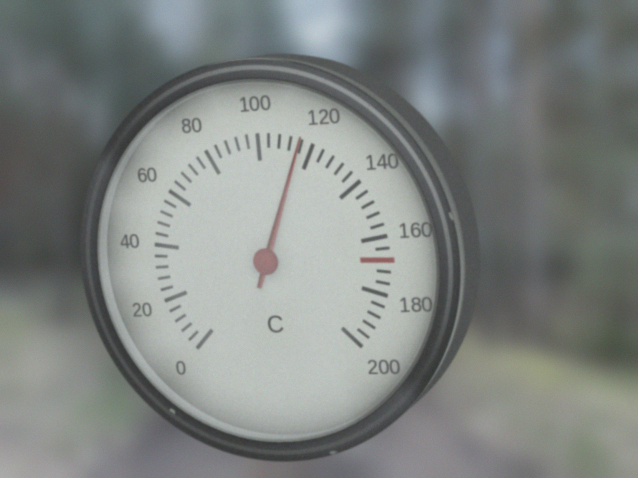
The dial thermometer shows 116,°C
